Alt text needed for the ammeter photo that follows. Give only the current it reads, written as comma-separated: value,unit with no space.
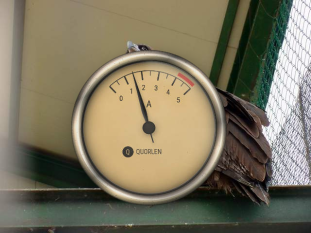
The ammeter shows 1.5,A
